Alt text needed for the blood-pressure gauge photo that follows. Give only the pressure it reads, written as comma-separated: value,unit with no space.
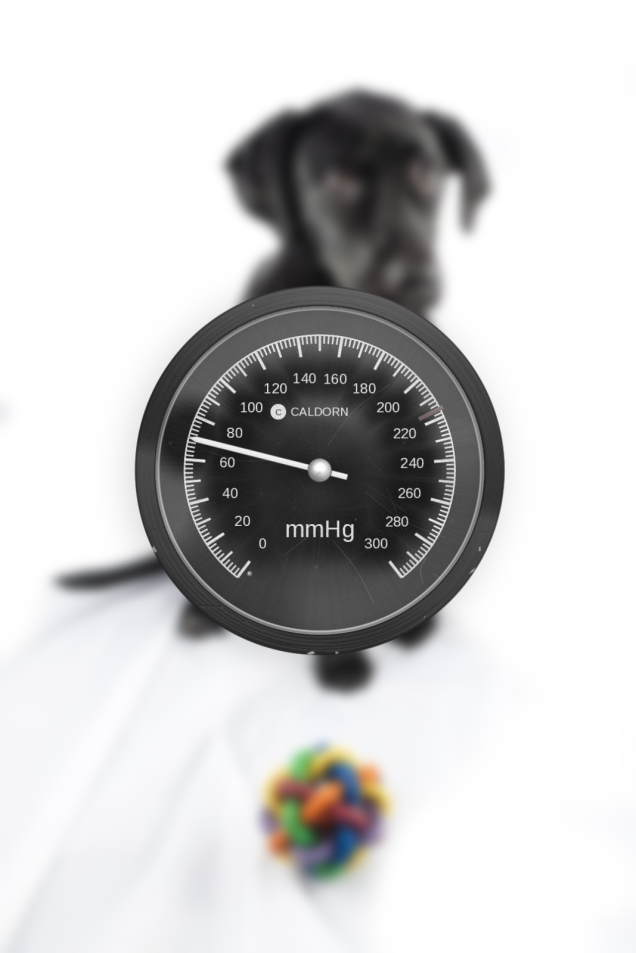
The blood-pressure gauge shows 70,mmHg
